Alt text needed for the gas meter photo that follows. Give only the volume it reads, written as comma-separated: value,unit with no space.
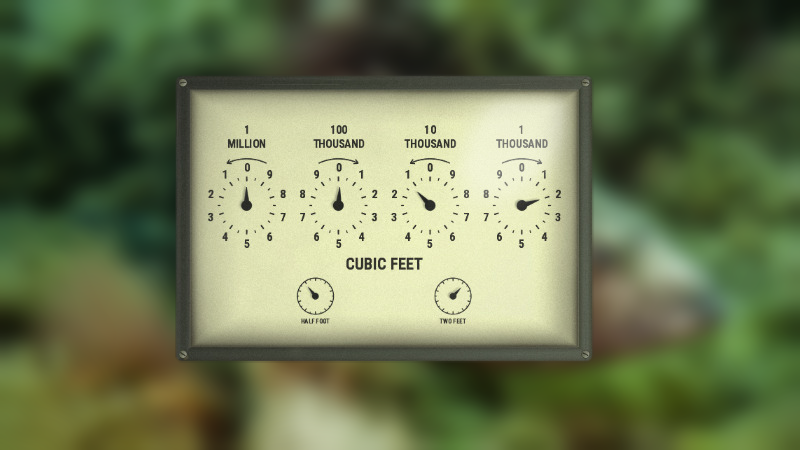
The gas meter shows 1200,ft³
